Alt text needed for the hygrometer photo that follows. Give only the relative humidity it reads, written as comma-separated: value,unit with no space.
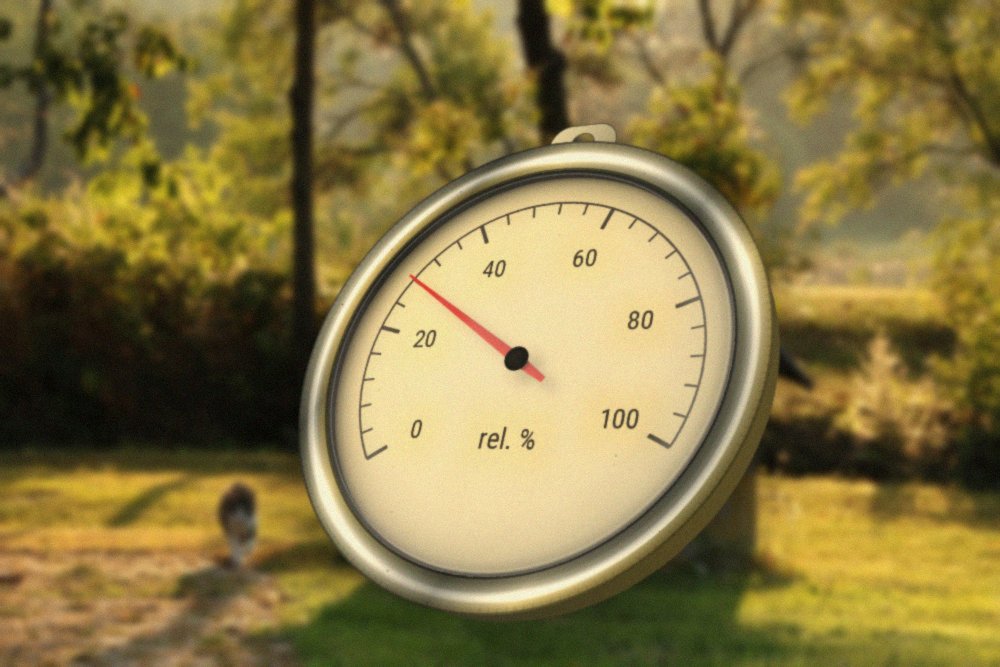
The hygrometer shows 28,%
